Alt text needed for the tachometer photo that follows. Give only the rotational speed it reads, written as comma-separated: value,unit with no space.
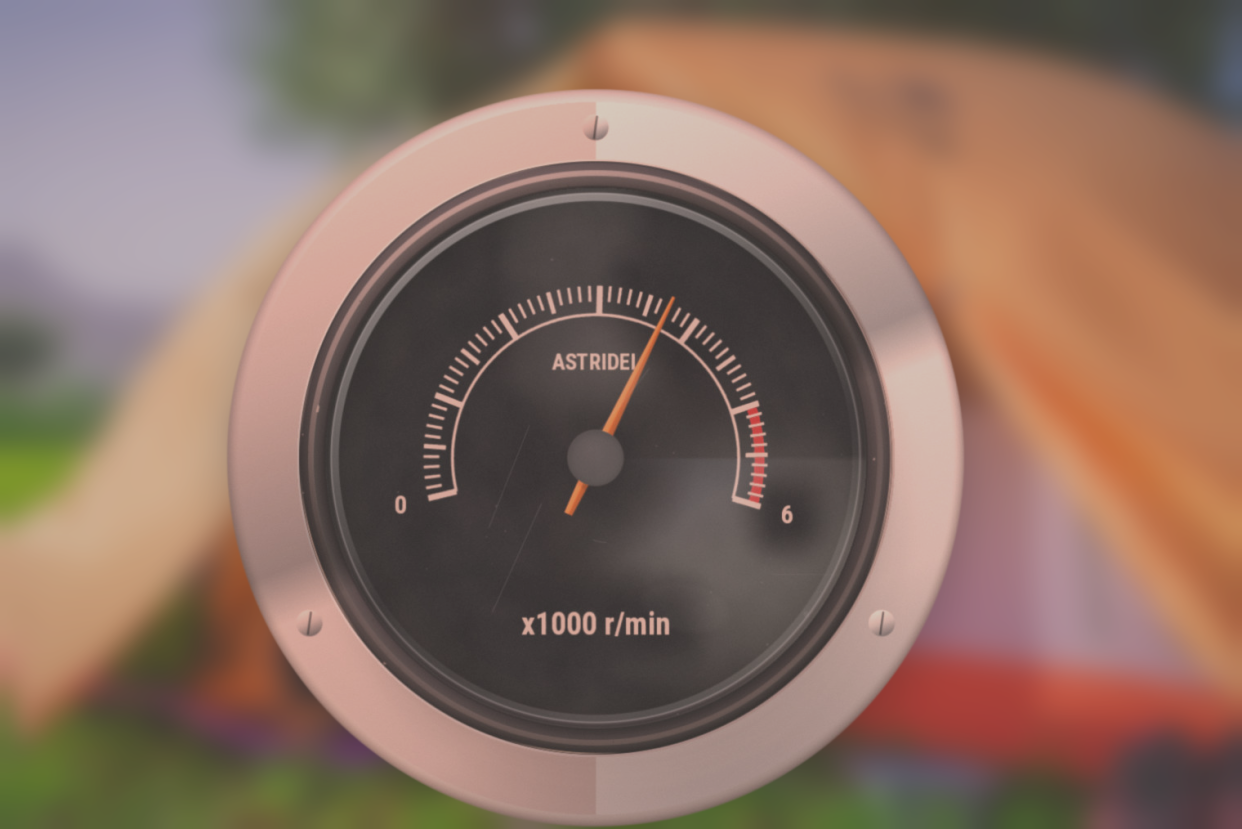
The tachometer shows 3700,rpm
